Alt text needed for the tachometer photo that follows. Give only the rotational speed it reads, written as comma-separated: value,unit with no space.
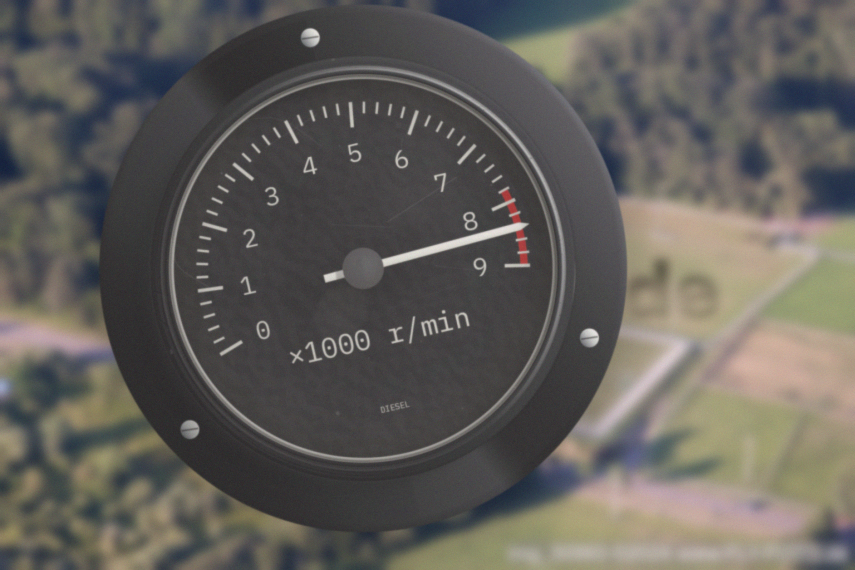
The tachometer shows 8400,rpm
